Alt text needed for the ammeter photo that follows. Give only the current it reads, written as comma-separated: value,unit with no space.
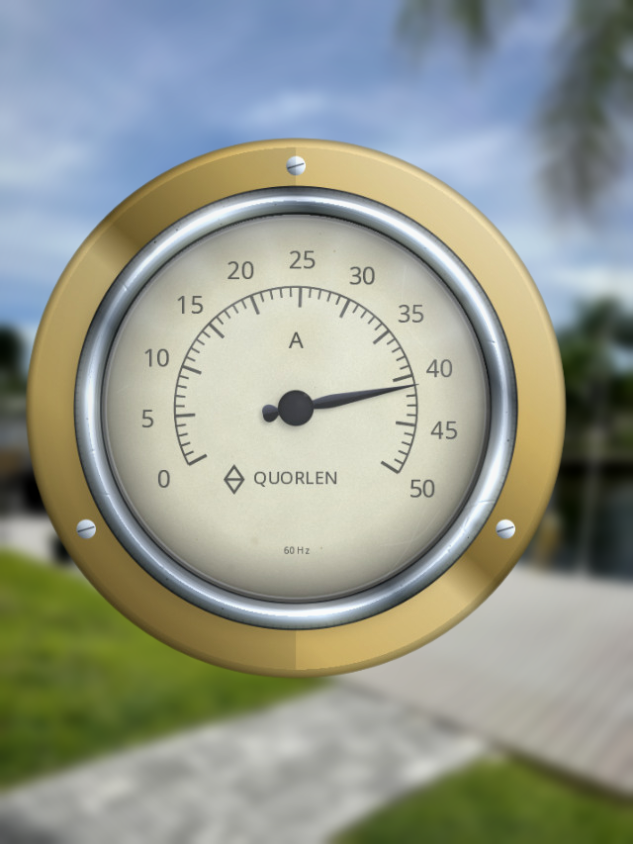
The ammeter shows 41,A
